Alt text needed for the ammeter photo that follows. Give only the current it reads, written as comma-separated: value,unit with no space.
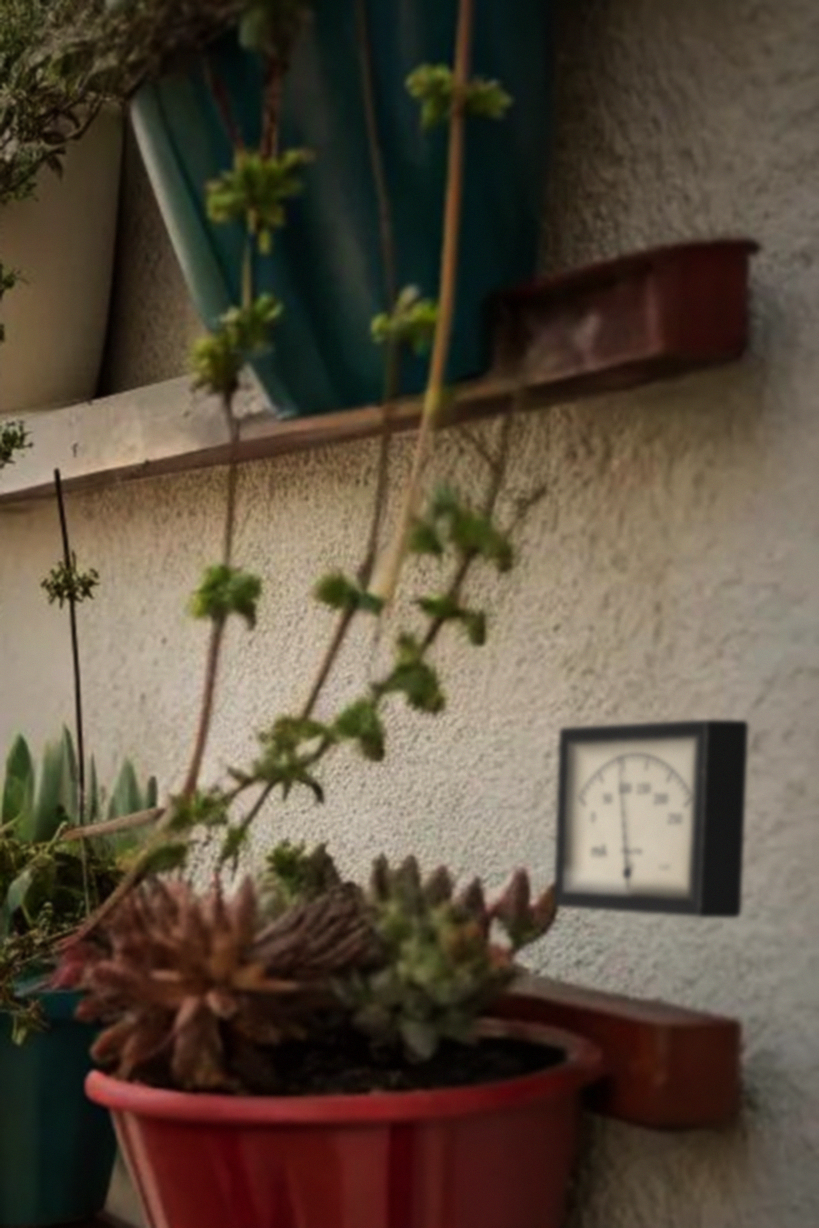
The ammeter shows 100,mA
